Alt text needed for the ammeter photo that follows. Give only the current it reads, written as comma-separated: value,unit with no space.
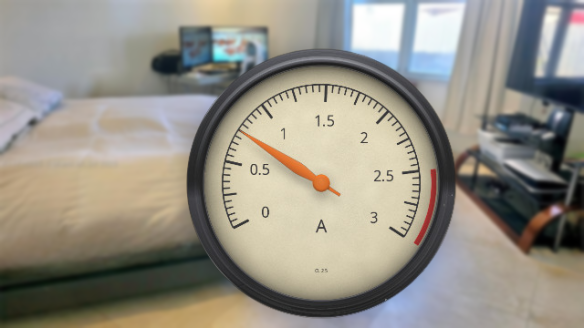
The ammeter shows 0.75,A
